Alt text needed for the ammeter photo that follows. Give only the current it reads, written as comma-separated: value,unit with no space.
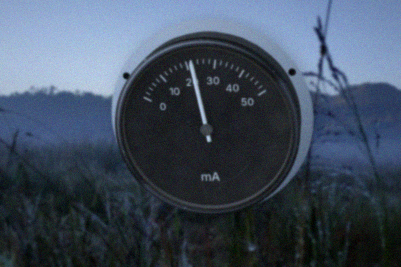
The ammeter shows 22,mA
